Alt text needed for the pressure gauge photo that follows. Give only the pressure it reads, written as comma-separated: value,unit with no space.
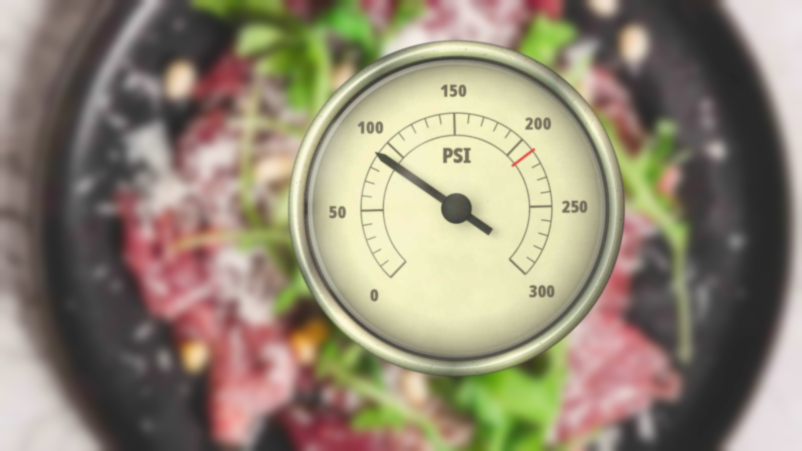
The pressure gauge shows 90,psi
